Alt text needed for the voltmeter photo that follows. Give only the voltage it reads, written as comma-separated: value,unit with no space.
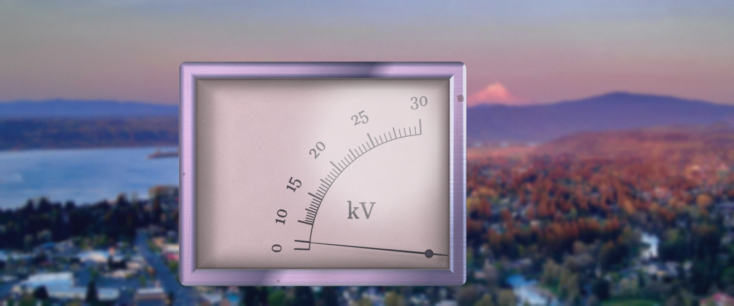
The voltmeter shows 5,kV
